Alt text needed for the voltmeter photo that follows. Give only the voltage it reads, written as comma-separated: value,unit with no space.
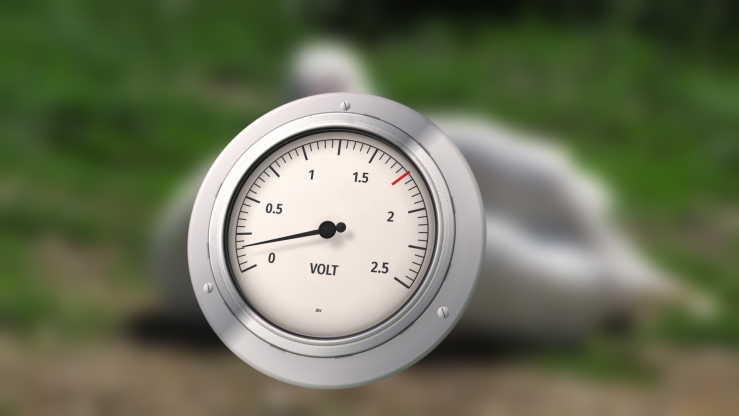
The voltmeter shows 0.15,V
